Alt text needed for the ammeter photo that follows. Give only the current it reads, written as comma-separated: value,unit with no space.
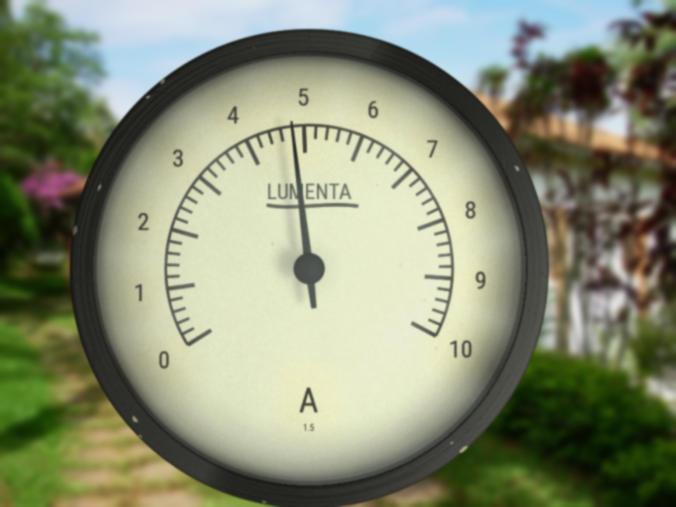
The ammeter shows 4.8,A
